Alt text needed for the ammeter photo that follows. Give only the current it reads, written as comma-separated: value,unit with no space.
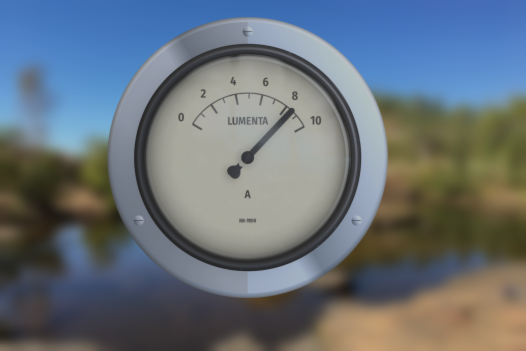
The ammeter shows 8.5,A
